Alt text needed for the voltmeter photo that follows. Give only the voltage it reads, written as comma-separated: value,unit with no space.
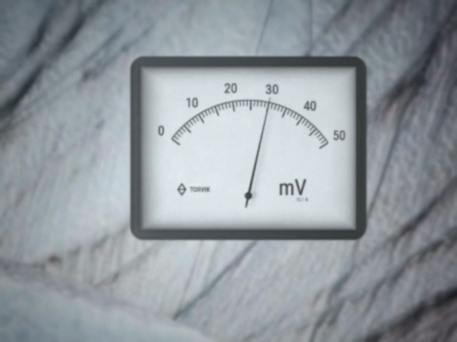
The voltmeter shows 30,mV
